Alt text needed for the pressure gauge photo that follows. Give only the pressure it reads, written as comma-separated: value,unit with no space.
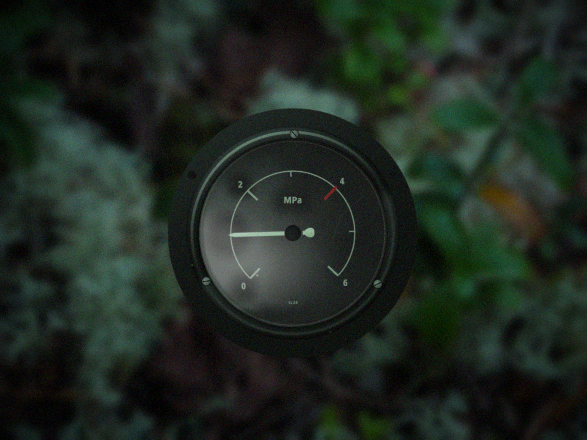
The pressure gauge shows 1,MPa
